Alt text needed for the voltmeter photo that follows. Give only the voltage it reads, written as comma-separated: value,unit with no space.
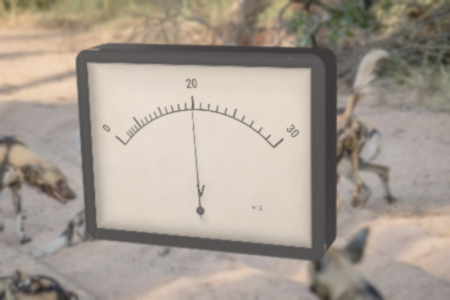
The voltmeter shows 20,V
